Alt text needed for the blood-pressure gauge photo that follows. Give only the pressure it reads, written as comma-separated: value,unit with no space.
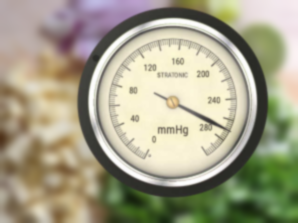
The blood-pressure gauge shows 270,mmHg
